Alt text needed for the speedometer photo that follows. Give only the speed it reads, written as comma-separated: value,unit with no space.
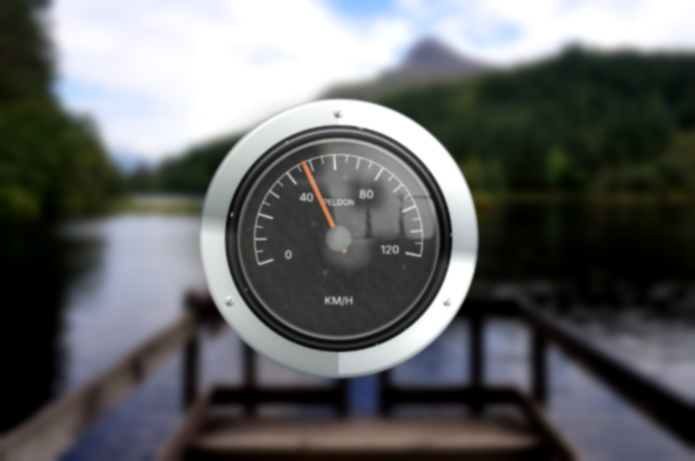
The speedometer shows 47.5,km/h
